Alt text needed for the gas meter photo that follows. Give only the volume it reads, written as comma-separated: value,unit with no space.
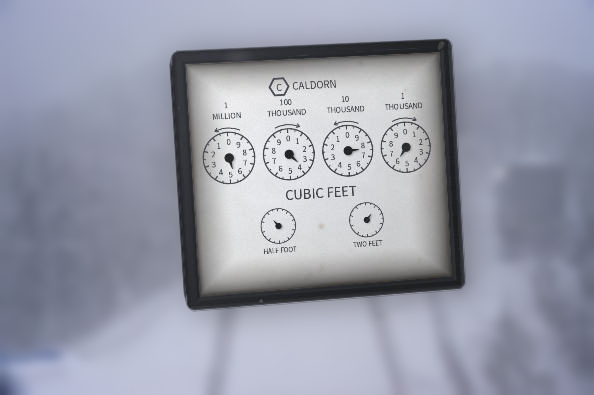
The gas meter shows 537600,ft³
